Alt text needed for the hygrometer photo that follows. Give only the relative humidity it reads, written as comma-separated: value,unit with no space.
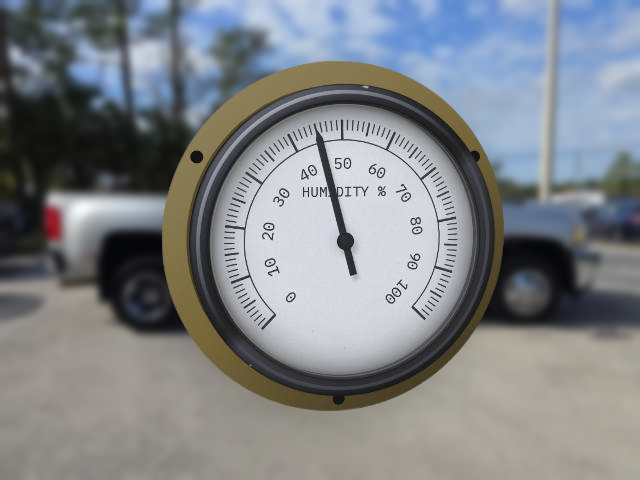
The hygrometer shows 45,%
